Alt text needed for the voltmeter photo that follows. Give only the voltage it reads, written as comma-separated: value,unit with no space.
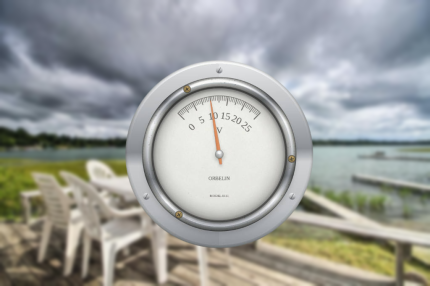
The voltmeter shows 10,V
